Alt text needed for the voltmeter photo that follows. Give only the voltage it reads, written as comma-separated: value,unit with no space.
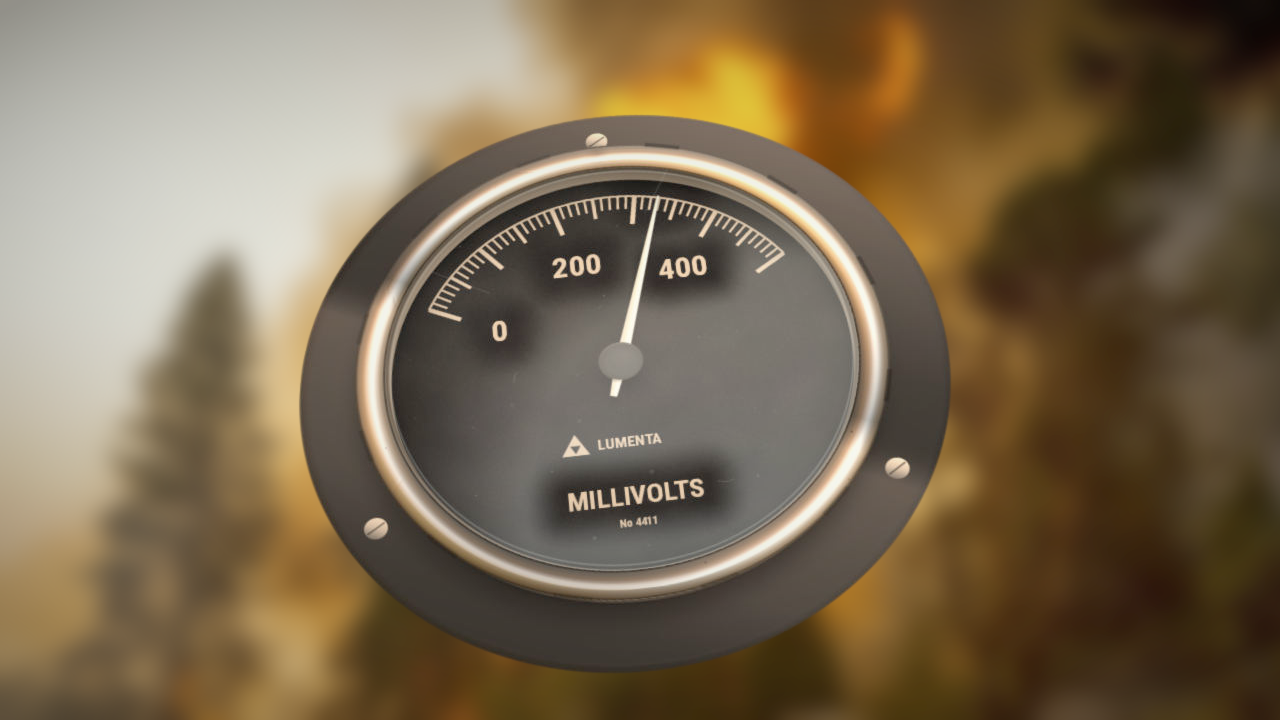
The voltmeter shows 330,mV
